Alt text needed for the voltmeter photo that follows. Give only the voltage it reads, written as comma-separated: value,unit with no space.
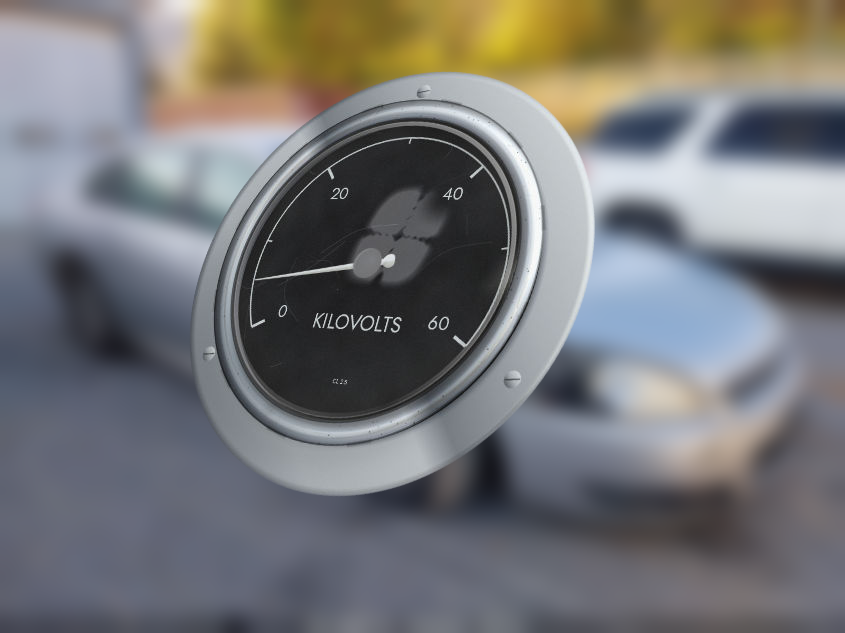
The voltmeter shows 5,kV
